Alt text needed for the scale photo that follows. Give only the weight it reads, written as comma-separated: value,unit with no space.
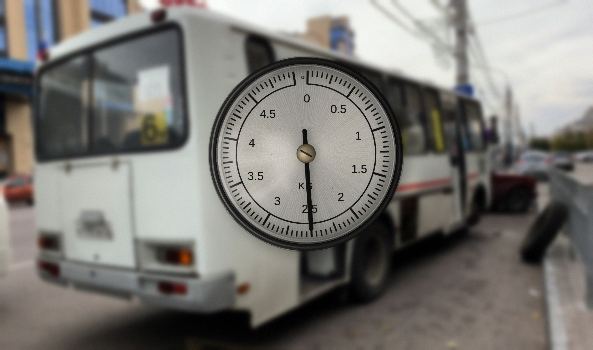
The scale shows 2.5,kg
